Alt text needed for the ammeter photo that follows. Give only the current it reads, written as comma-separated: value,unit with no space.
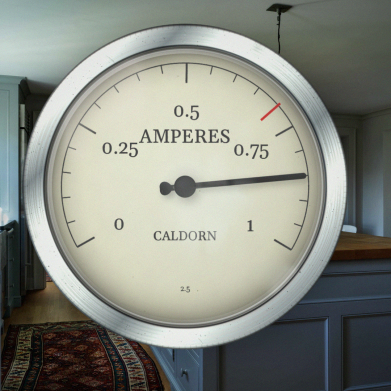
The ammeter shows 0.85,A
